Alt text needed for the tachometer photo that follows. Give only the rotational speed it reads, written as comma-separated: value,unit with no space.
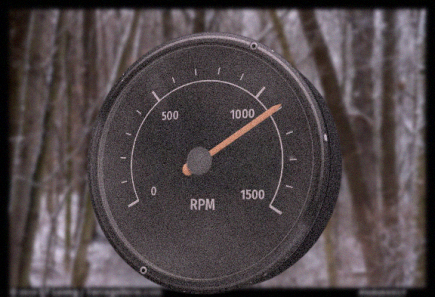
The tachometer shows 1100,rpm
